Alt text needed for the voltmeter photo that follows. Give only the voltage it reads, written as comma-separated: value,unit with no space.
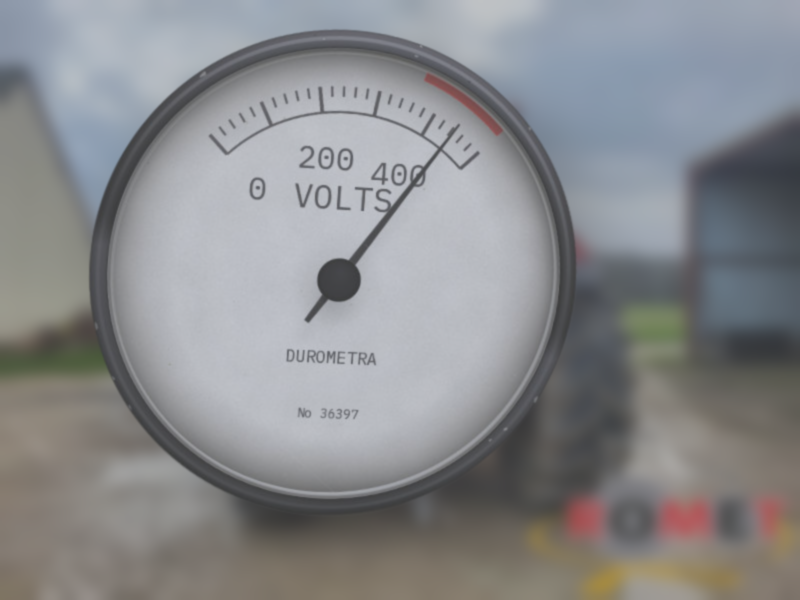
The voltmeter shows 440,V
